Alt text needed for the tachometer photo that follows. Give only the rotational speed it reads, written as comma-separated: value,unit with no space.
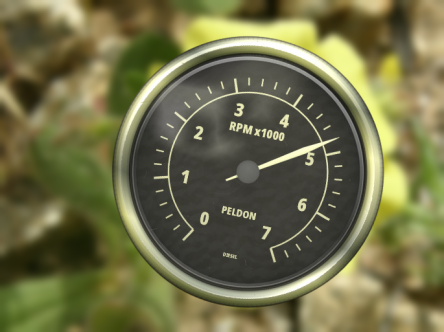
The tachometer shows 4800,rpm
